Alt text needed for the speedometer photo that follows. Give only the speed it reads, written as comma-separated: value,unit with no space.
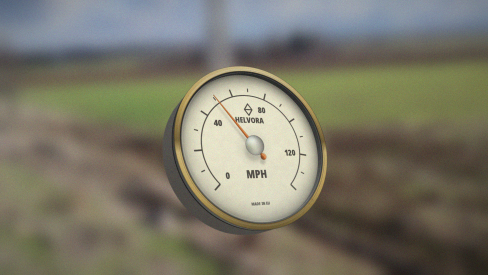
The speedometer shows 50,mph
